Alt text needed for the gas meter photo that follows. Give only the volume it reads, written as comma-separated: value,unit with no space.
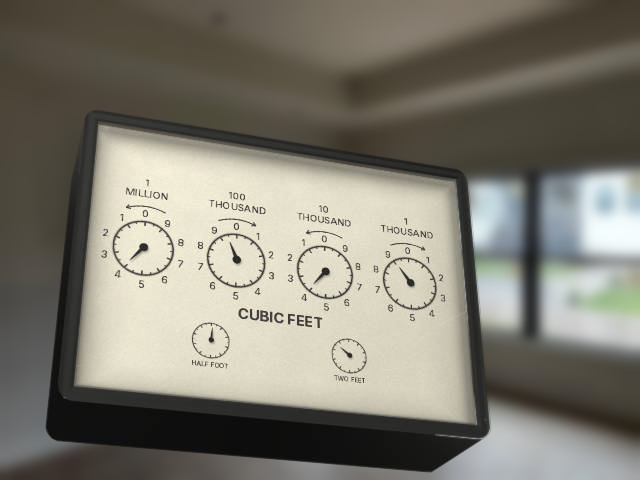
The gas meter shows 393900,ft³
